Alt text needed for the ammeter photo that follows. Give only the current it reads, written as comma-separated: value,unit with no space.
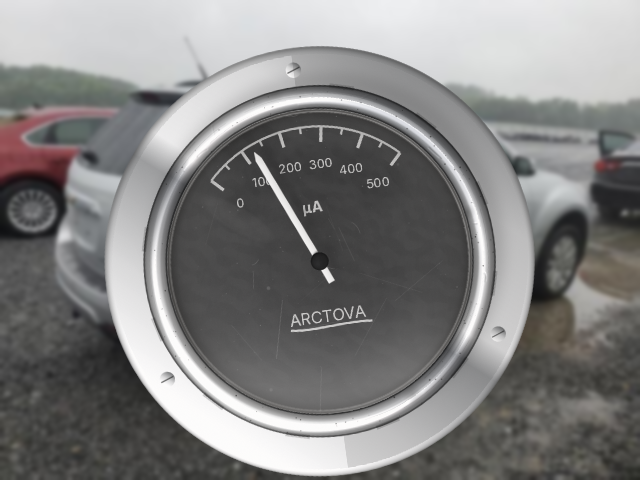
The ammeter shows 125,µA
